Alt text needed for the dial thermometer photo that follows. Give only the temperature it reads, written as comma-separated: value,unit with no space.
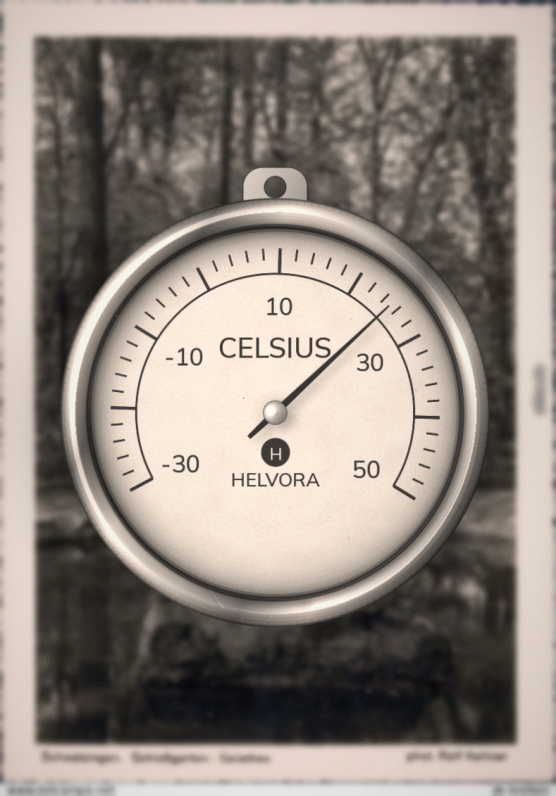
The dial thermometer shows 25,°C
